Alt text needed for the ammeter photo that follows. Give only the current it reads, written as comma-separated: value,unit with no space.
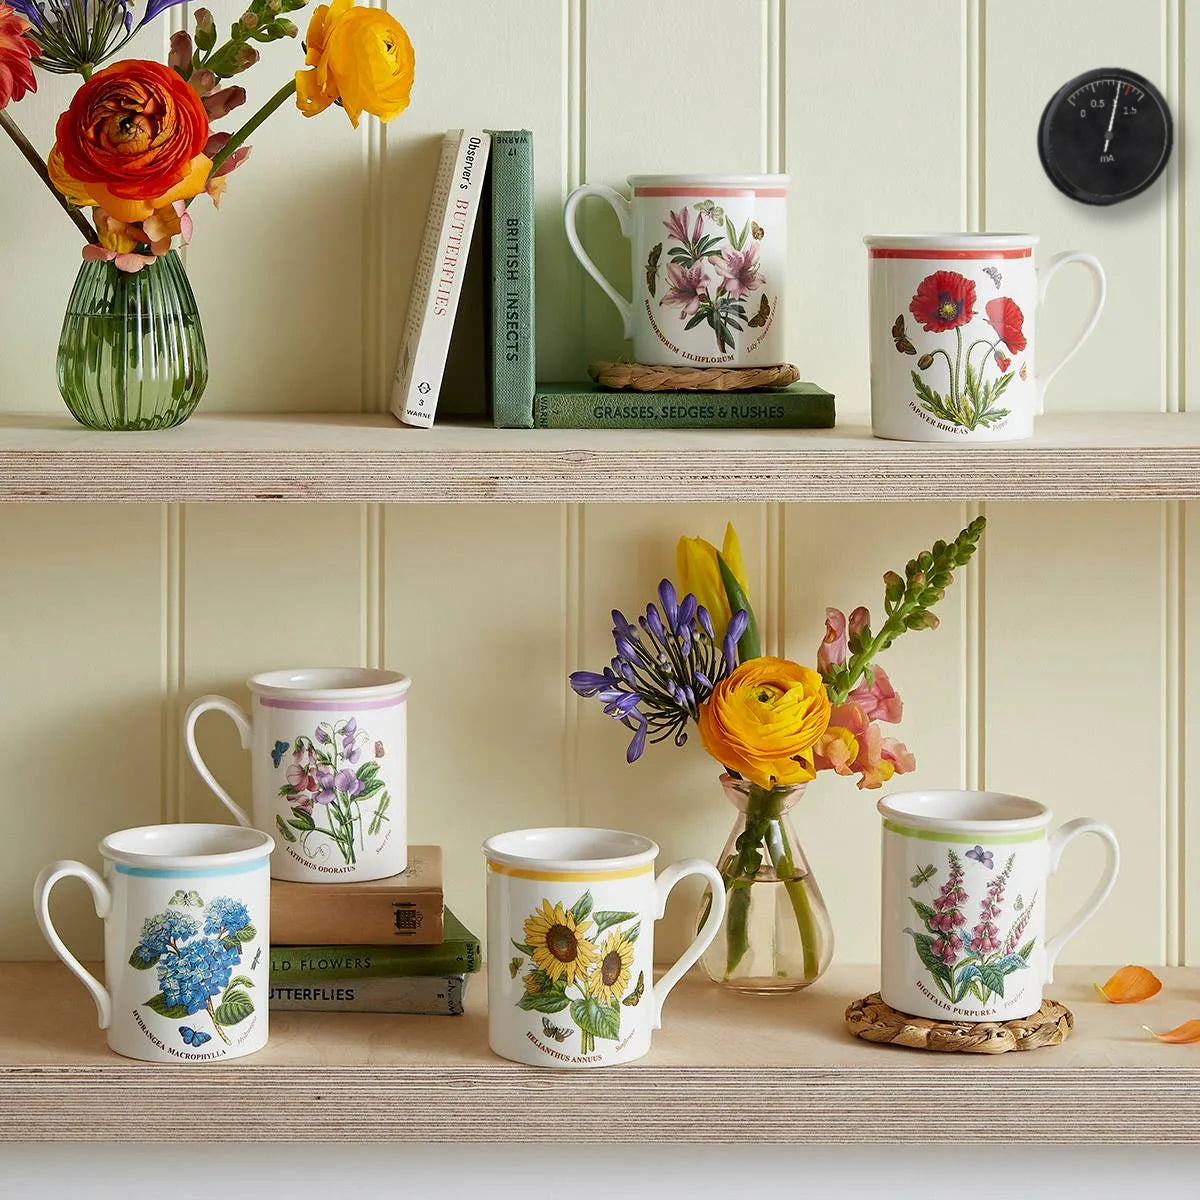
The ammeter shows 1,mA
